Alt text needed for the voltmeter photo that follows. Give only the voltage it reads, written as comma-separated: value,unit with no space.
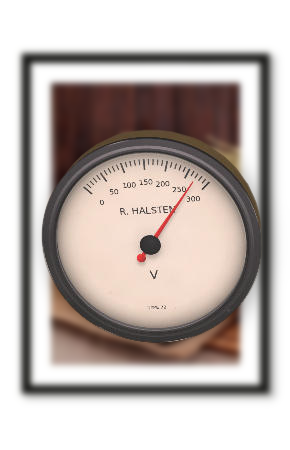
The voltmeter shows 270,V
